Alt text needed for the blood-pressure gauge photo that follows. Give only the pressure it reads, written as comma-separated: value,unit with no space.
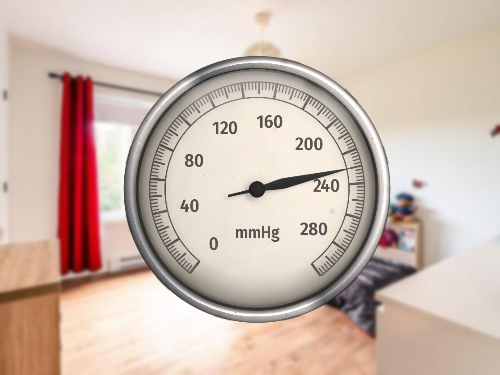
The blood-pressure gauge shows 230,mmHg
